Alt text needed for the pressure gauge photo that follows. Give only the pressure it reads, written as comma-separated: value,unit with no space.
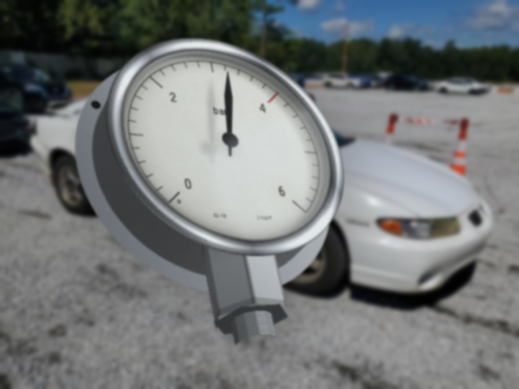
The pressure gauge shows 3.2,bar
